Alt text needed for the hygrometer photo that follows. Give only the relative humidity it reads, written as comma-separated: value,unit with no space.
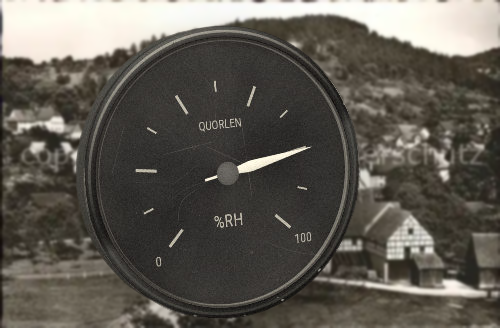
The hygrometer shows 80,%
